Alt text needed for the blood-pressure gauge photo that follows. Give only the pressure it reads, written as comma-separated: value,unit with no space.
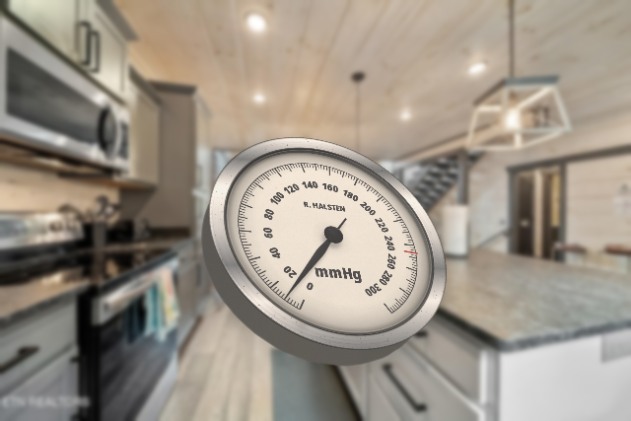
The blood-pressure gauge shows 10,mmHg
